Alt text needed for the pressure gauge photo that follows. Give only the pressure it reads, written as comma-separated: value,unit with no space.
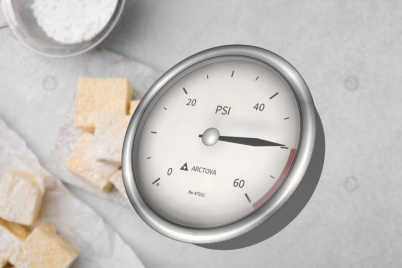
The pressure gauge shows 50,psi
